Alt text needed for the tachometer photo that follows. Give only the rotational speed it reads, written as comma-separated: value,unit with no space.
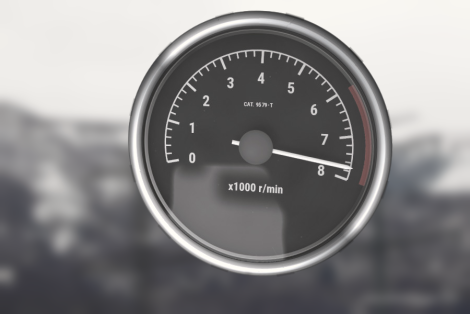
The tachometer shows 7700,rpm
